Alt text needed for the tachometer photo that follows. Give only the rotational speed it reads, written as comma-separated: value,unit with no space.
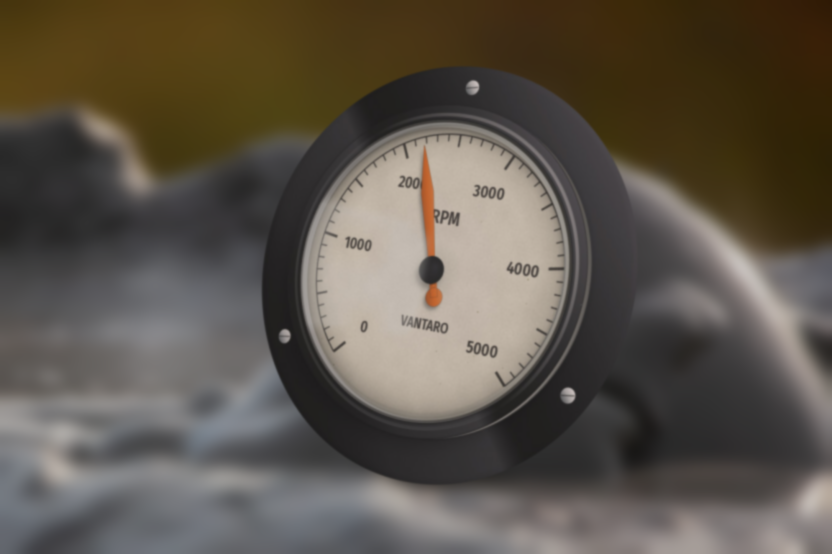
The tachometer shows 2200,rpm
